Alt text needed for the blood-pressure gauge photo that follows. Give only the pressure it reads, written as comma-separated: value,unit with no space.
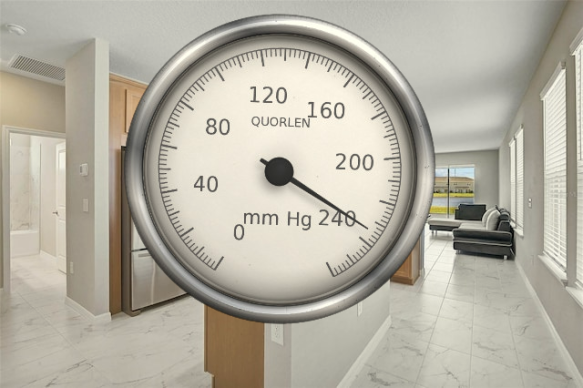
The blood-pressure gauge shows 234,mmHg
